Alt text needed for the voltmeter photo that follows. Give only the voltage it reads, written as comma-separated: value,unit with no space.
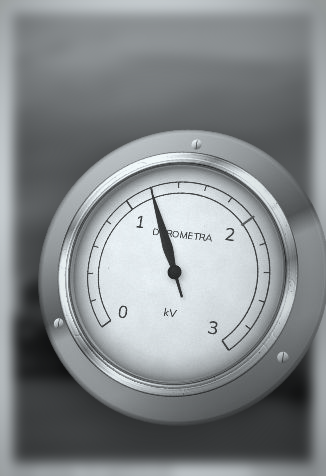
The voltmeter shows 1.2,kV
